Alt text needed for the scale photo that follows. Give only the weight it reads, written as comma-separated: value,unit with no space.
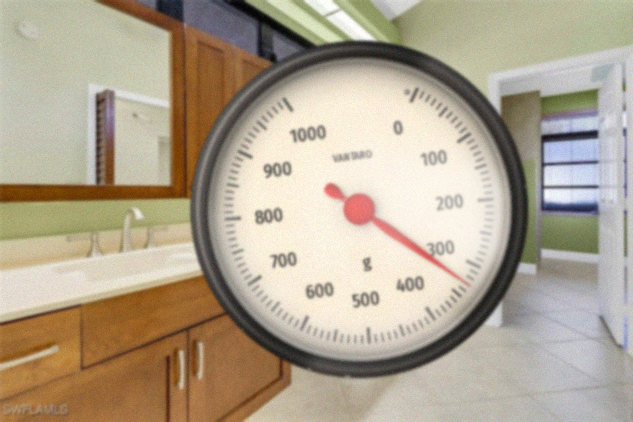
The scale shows 330,g
